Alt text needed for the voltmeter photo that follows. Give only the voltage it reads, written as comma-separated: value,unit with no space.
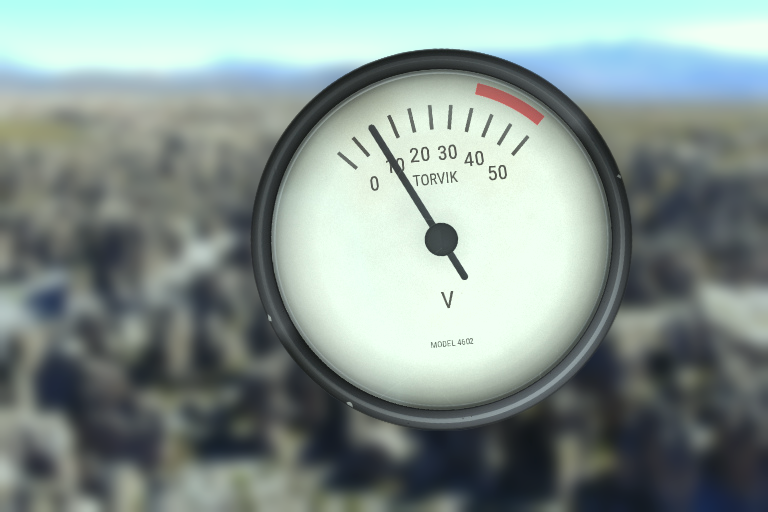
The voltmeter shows 10,V
